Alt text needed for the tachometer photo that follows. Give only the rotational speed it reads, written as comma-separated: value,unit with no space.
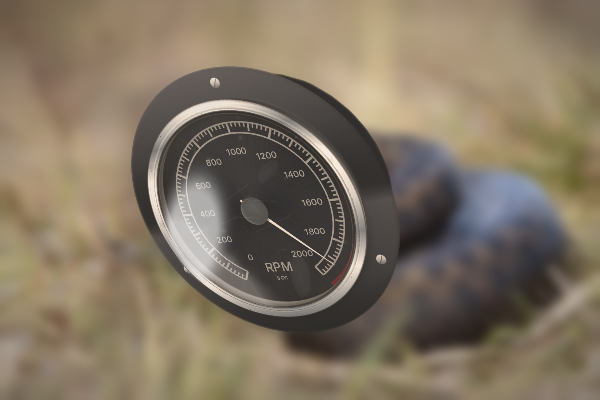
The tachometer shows 1900,rpm
